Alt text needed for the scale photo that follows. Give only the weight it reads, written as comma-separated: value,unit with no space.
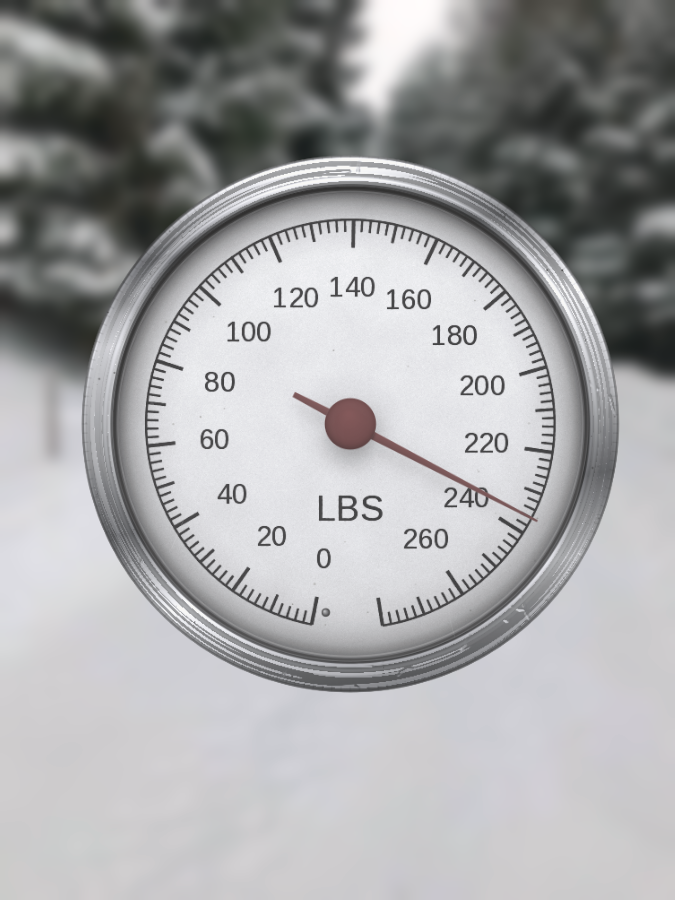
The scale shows 236,lb
